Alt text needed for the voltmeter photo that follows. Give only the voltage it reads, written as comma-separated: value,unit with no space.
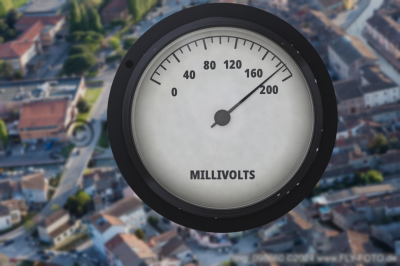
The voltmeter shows 185,mV
